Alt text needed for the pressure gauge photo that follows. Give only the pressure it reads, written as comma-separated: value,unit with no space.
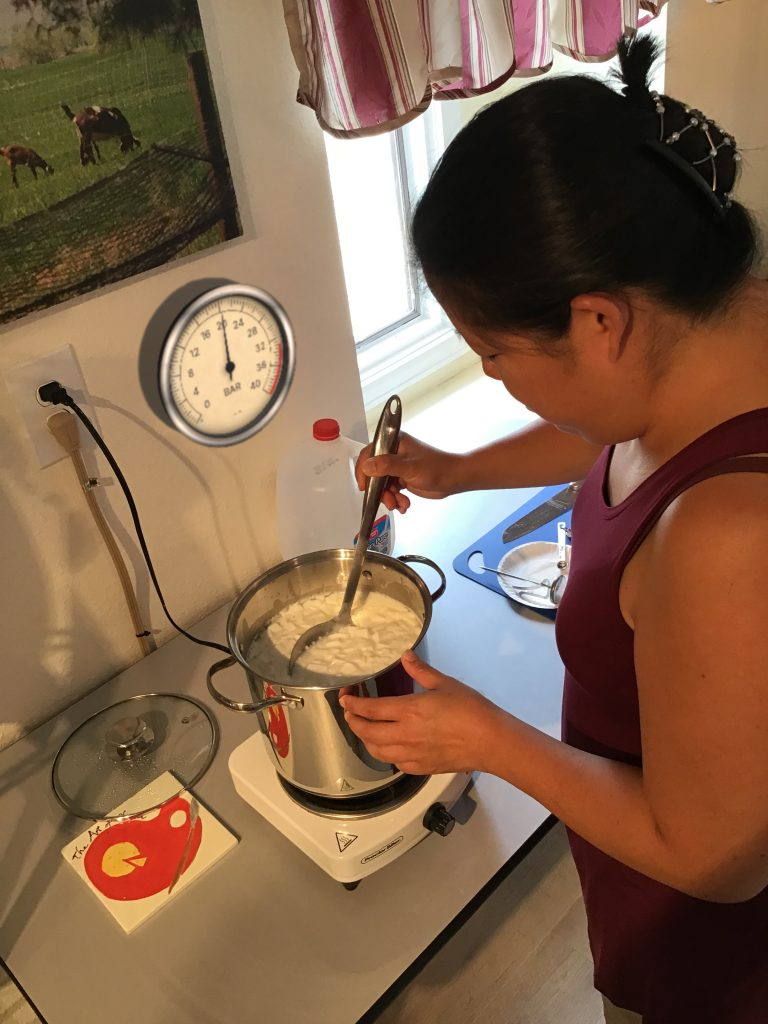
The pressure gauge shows 20,bar
